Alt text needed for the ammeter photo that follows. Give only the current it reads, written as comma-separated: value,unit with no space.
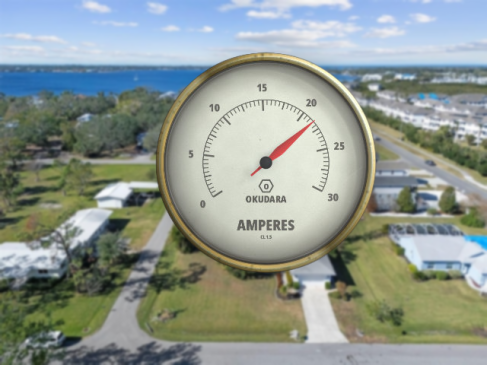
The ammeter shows 21.5,A
